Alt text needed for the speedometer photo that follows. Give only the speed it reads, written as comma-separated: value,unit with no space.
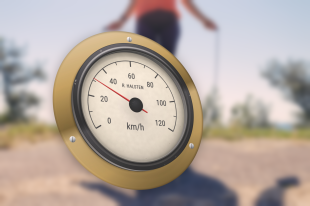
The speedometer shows 30,km/h
